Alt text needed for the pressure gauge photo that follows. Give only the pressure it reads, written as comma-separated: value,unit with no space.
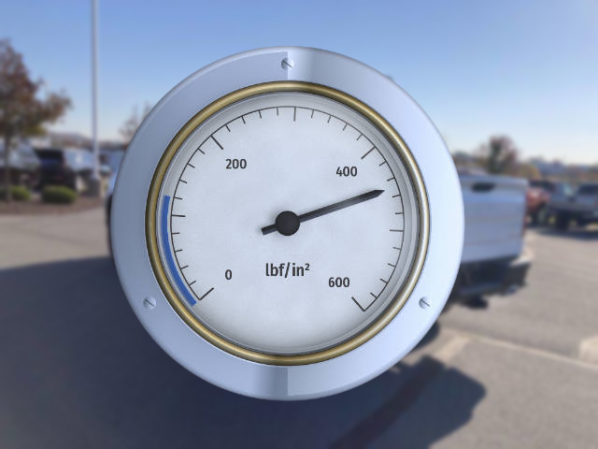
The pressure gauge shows 450,psi
